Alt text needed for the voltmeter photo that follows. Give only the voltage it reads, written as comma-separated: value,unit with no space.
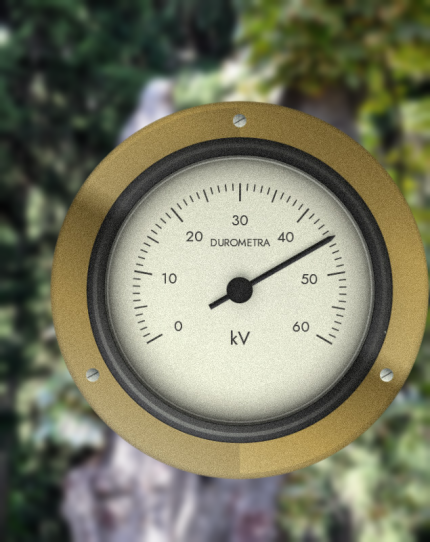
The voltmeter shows 45,kV
